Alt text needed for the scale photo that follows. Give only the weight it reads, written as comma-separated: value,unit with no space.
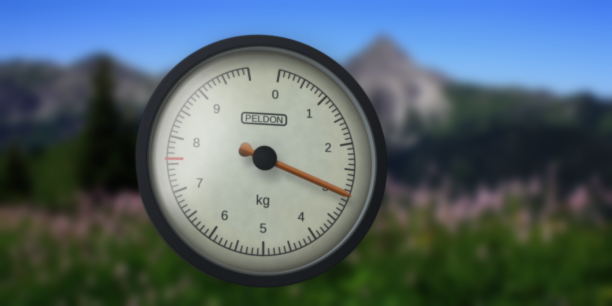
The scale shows 3,kg
